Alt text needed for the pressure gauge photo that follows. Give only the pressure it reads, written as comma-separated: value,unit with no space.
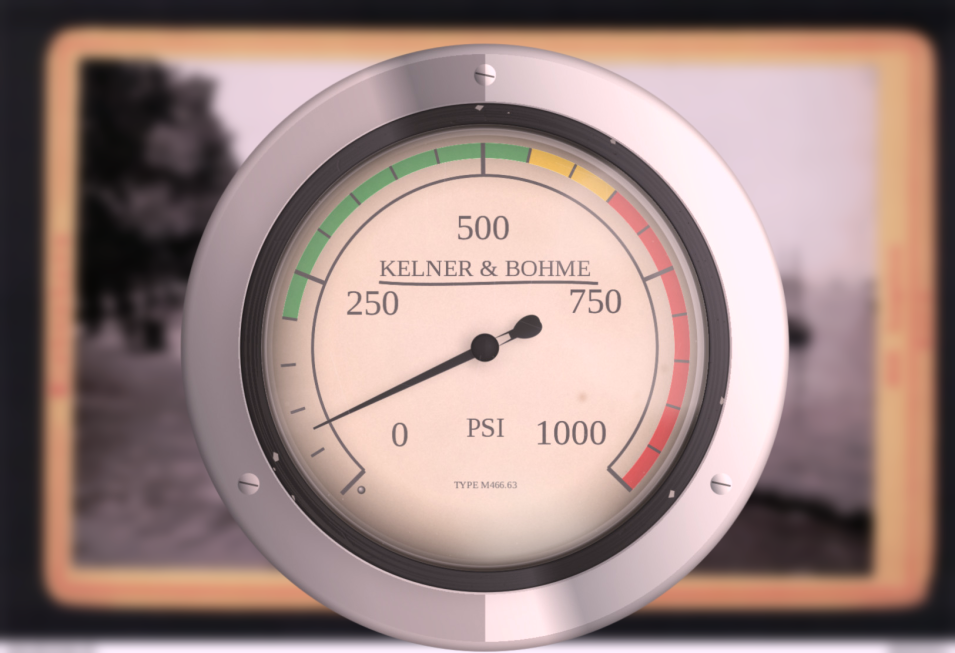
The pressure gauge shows 75,psi
